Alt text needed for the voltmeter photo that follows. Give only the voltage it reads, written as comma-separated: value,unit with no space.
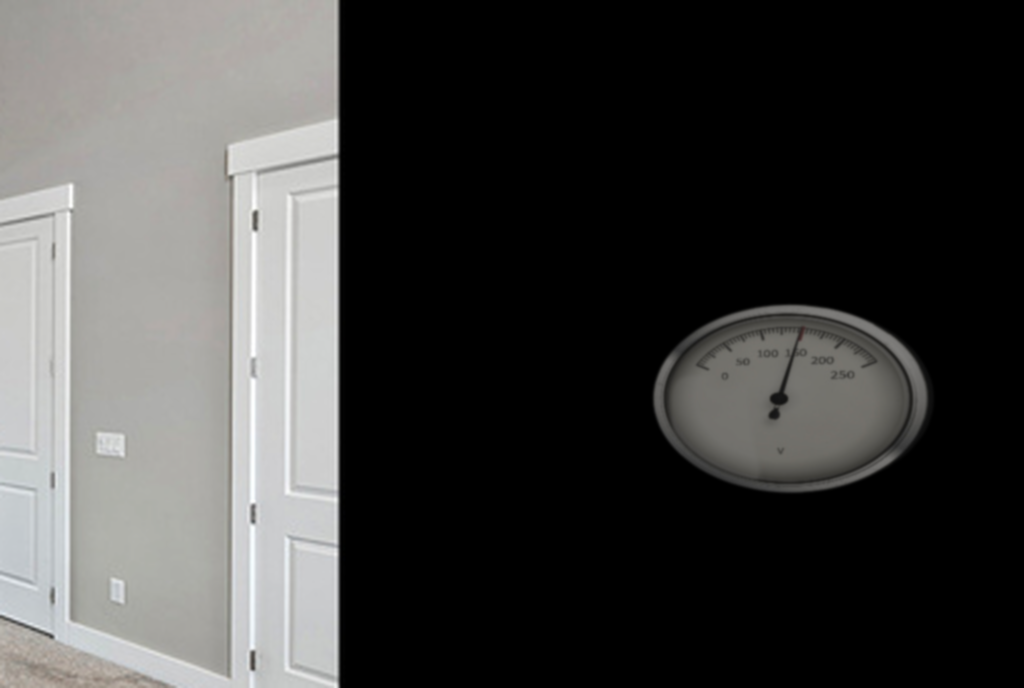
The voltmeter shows 150,V
